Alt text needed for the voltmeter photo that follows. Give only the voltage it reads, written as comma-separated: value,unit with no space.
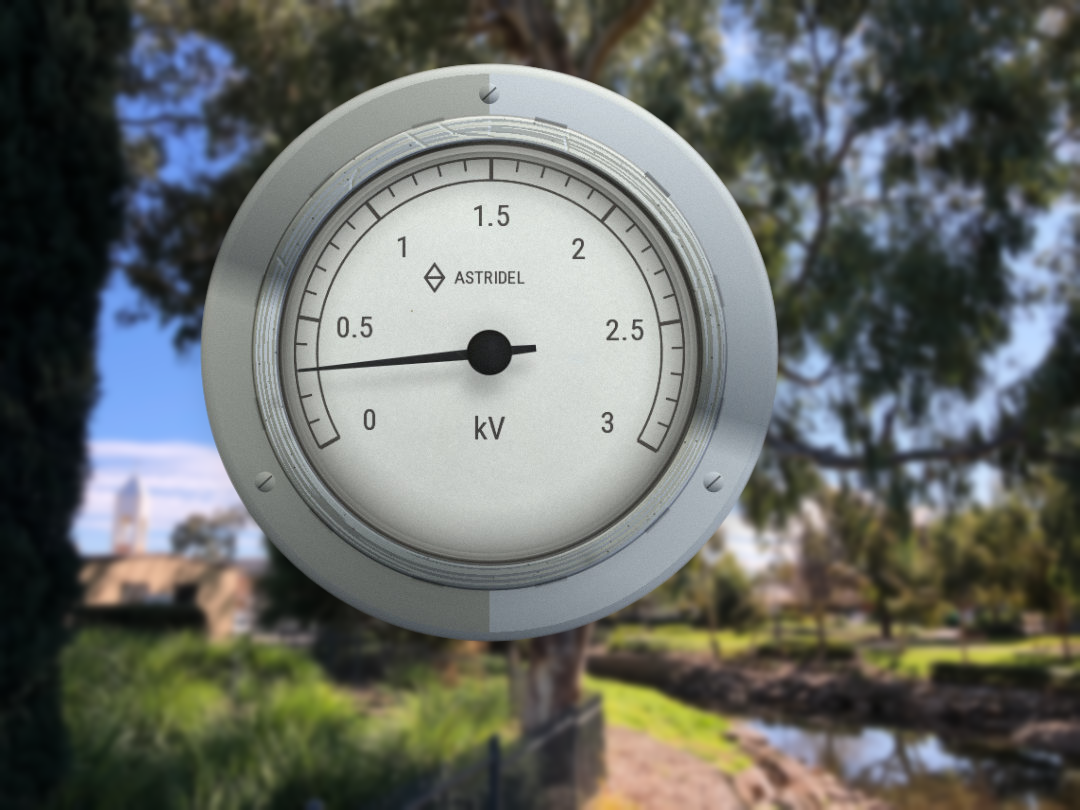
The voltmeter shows 0.3,kV
